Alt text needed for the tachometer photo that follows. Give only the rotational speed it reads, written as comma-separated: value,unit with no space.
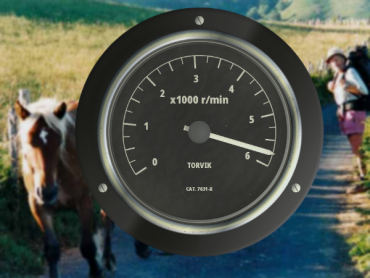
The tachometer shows 5750,rpm
